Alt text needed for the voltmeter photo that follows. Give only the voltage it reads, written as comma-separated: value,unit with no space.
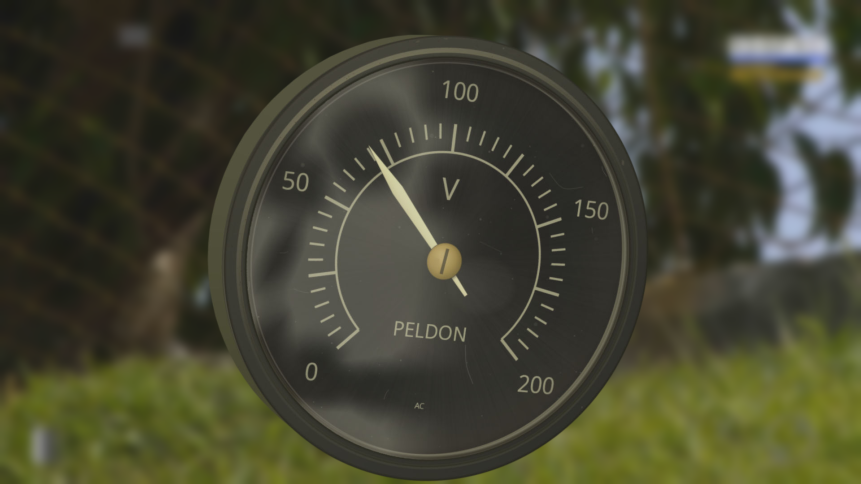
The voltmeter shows 70,V
